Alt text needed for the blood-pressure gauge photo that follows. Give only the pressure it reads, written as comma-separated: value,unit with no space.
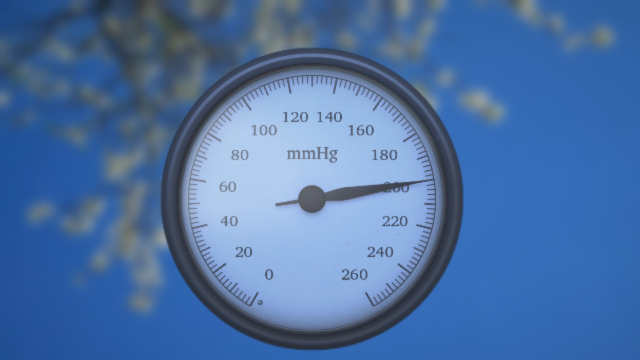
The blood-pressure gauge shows 200,mmHg
